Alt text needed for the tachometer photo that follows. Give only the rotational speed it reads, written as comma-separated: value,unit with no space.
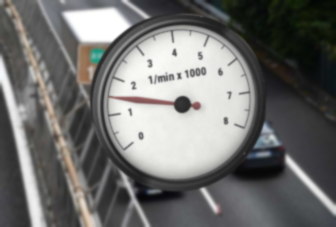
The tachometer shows 1500,rpm
